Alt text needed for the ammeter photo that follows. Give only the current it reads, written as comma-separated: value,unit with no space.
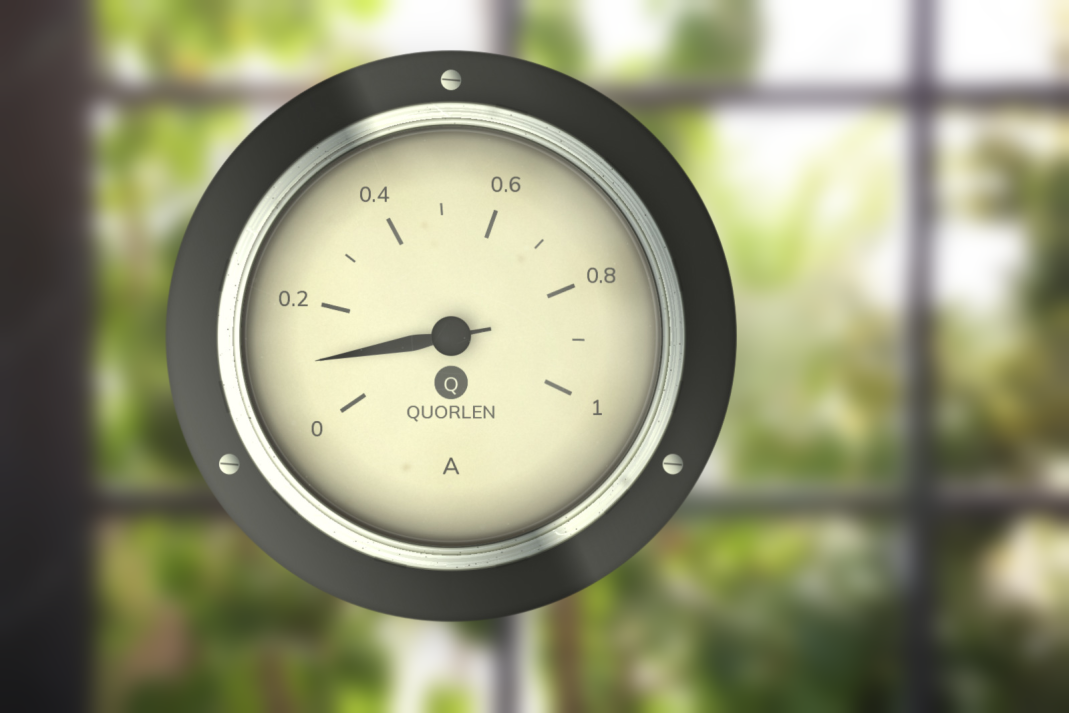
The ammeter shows 0.1,A
